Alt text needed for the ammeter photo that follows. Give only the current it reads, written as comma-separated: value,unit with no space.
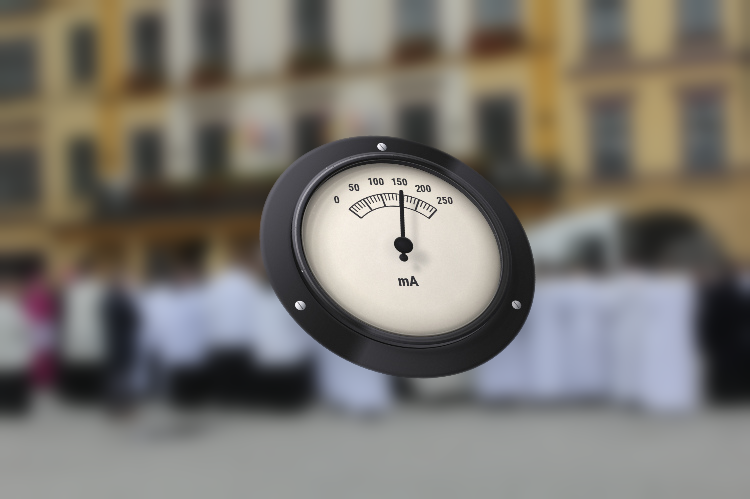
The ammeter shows 150,mA
